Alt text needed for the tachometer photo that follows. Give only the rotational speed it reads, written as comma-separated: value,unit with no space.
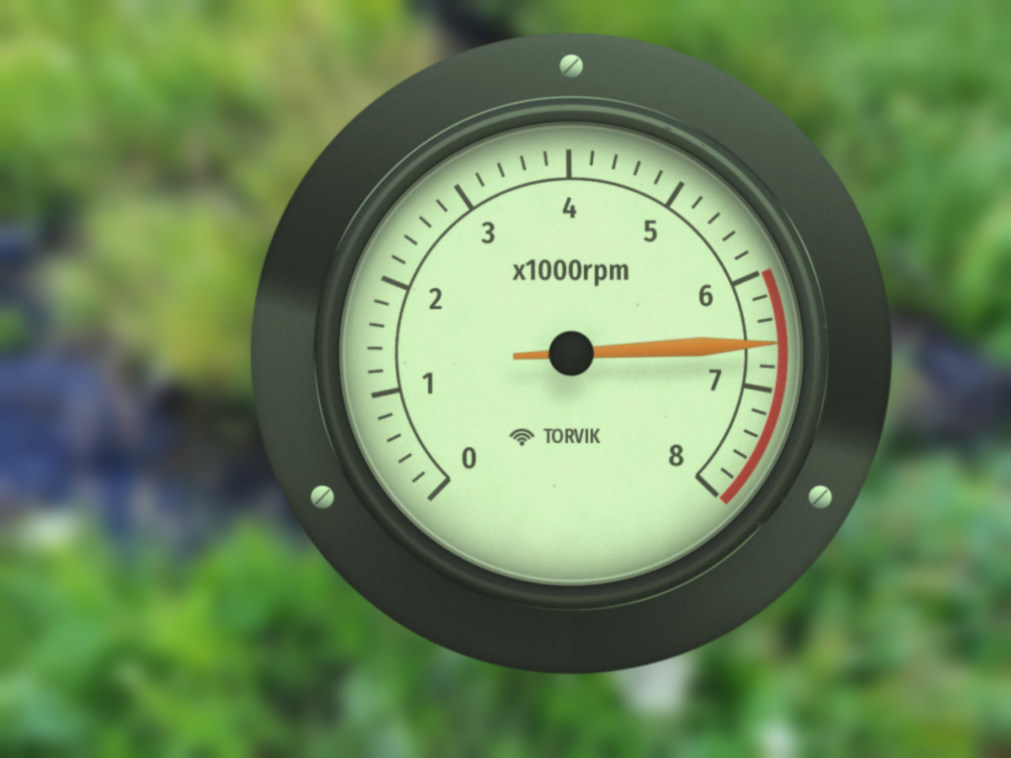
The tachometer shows 6600,rpm
